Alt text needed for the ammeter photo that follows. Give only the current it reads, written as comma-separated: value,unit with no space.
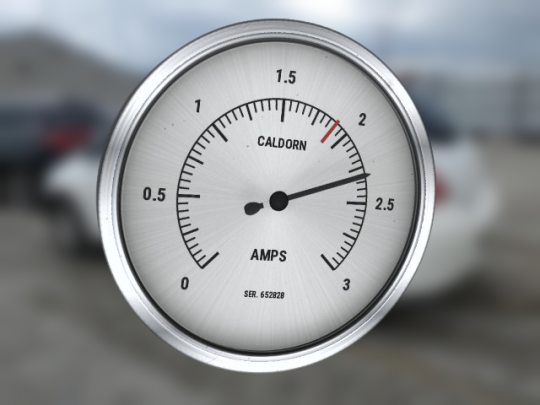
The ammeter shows 2.3,A
